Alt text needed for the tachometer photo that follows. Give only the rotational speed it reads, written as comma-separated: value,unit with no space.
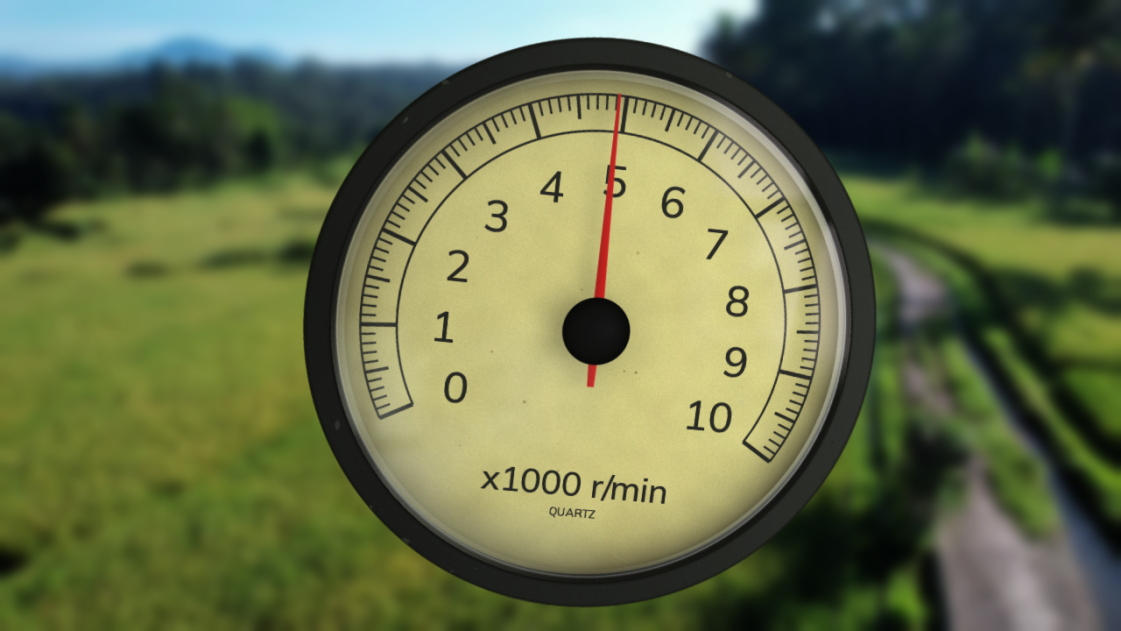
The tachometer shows 4900,rpm
